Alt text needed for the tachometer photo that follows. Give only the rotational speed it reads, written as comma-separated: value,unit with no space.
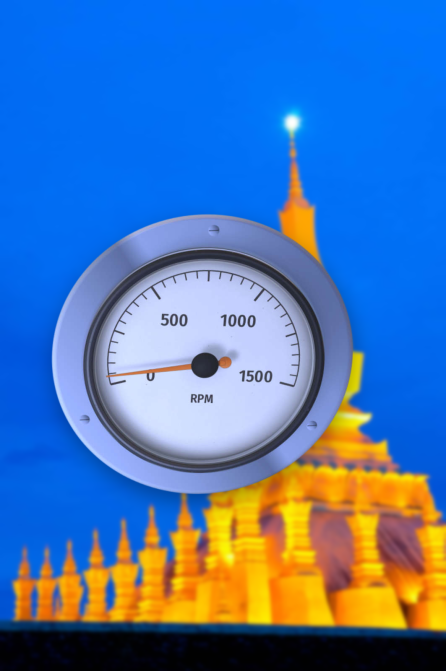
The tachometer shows 50,rpm
